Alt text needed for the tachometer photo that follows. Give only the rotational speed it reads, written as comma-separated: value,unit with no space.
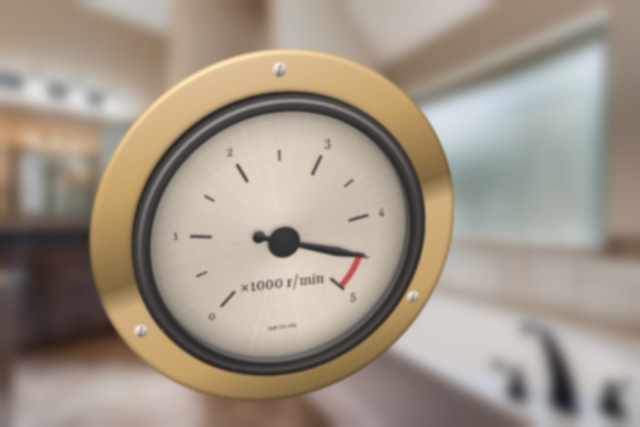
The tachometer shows 4500,rpm
